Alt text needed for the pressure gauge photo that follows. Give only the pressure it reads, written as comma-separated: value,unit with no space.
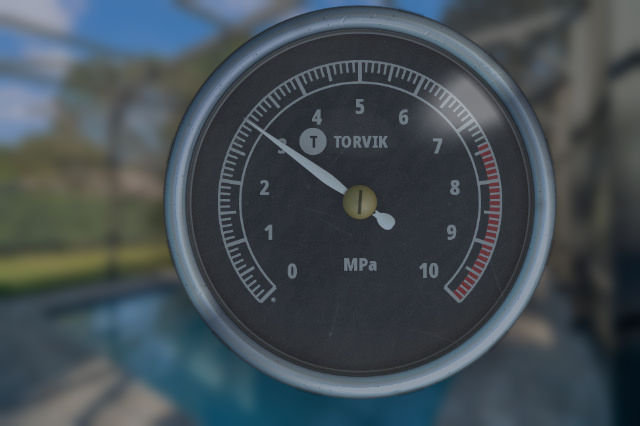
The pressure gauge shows 3,MPa
